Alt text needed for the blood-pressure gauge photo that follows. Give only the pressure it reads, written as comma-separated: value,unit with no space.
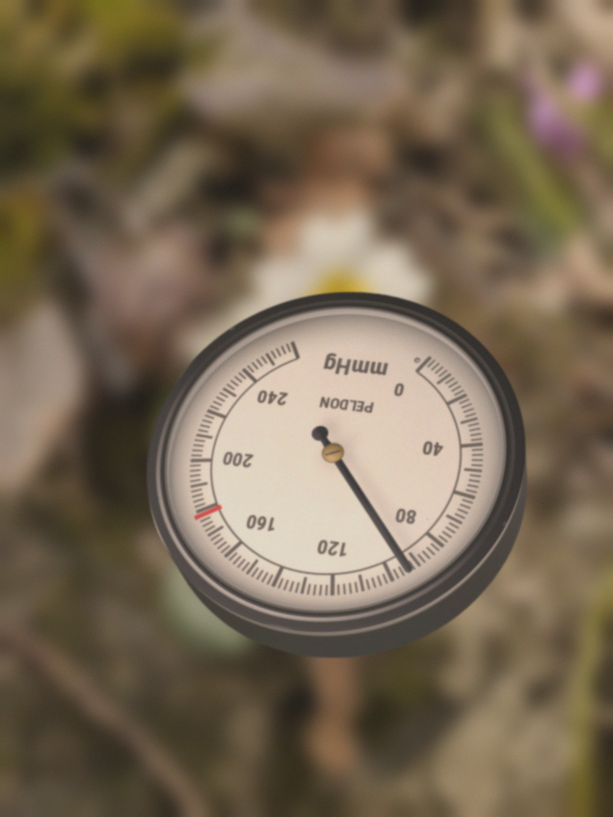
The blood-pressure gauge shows 94,mmHg
